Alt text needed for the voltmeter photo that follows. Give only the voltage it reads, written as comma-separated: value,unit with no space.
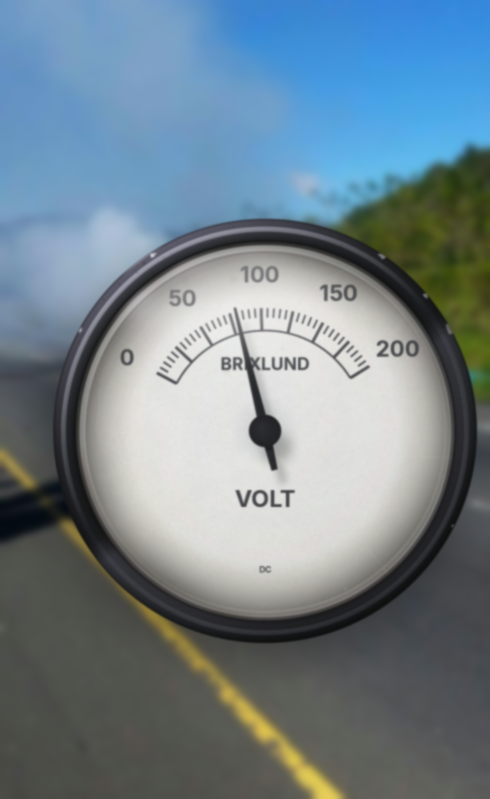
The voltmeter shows 80,V
